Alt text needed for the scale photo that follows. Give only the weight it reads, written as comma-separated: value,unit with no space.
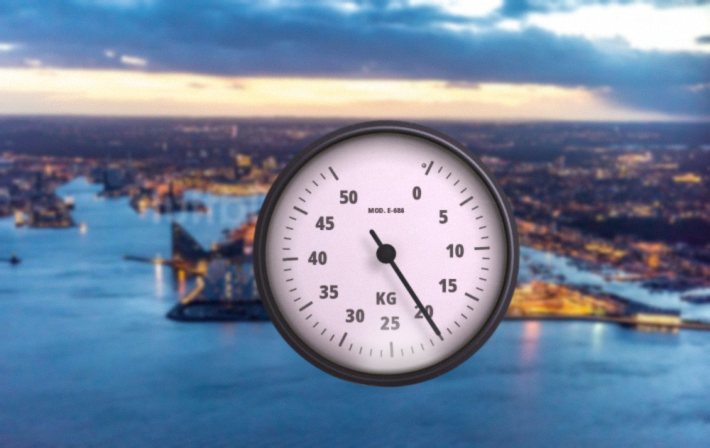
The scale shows 20,kg
